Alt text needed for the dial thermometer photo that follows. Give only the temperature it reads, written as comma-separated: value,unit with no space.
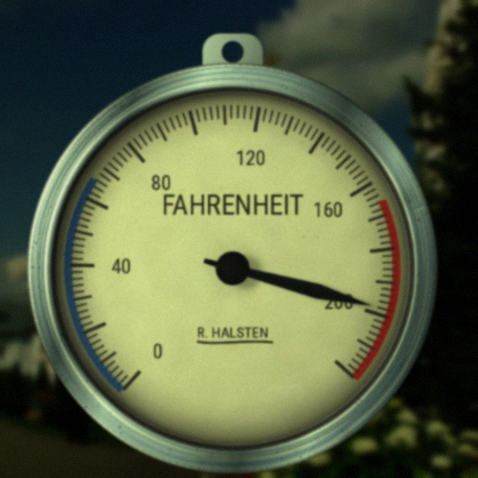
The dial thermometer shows 198,°F
